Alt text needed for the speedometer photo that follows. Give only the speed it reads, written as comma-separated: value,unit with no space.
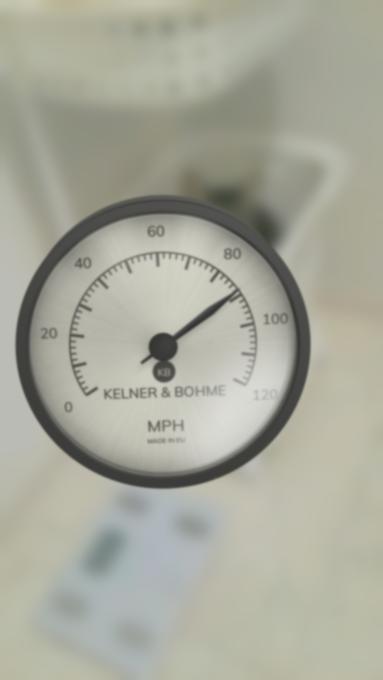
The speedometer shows 88,mph
